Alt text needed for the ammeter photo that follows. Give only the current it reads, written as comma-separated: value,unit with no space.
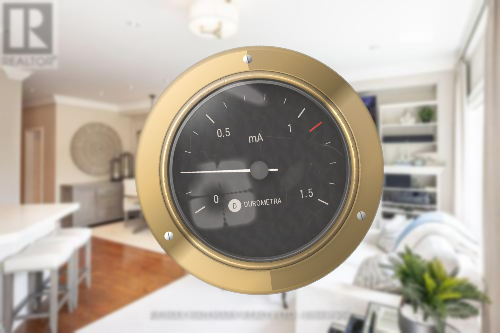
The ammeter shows 0.2,mA
